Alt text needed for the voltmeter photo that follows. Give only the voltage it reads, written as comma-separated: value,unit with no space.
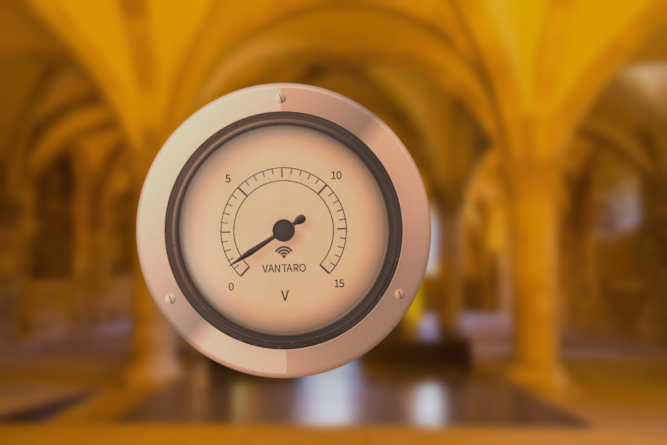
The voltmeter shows 0.75,V
